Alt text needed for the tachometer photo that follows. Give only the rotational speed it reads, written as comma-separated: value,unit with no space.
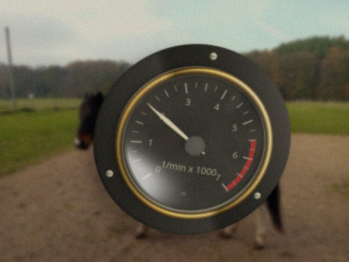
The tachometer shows 2000,rpm
